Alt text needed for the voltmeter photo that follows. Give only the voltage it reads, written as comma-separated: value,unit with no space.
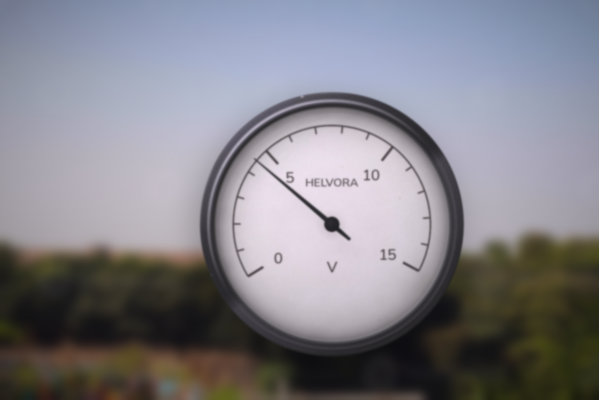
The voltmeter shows 4.5,V
